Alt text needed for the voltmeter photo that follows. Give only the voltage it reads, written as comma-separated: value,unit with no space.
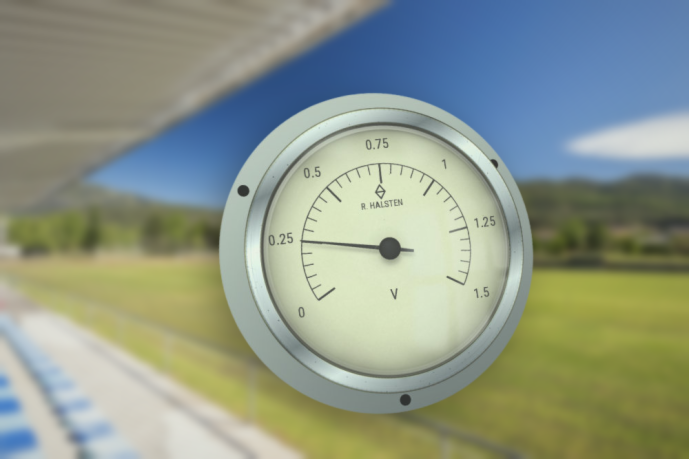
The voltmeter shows 0.25,V
